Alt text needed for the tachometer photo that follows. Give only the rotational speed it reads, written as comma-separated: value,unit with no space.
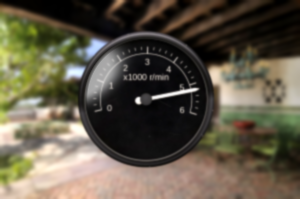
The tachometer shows 5200,rpm
